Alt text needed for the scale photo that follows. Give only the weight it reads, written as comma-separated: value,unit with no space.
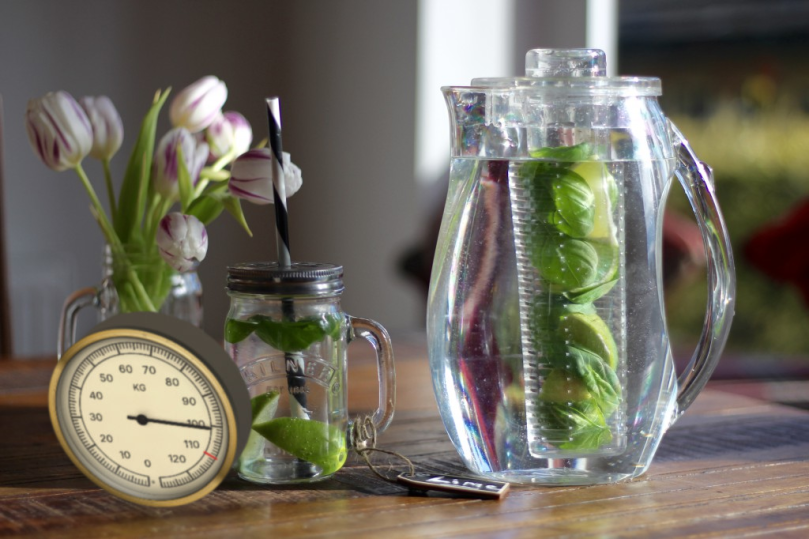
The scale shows 100,kg
